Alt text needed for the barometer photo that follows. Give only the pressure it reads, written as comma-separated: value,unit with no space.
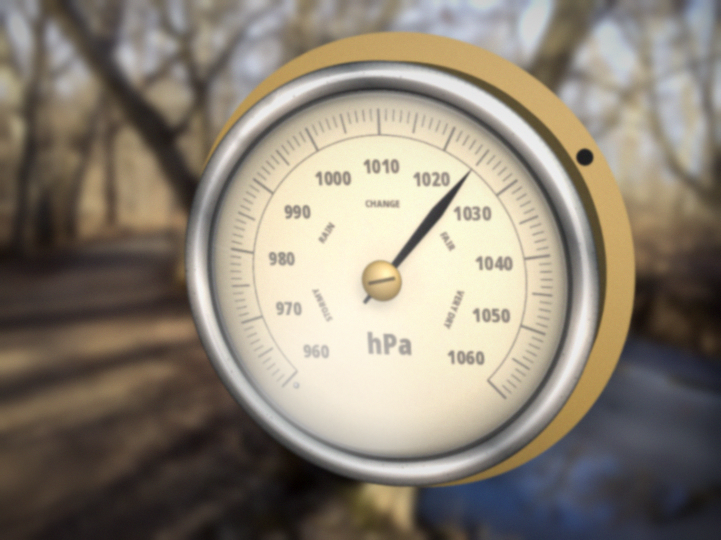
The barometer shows 1025,hPa
